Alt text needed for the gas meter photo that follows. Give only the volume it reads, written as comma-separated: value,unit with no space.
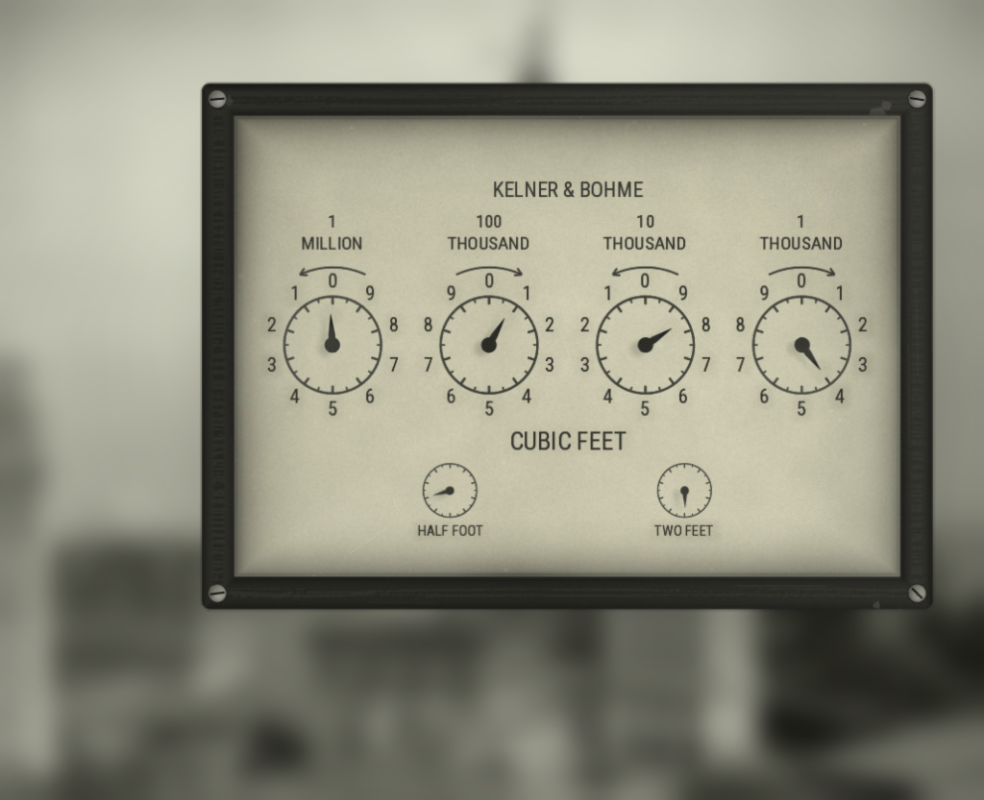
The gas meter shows 8400,ft³
